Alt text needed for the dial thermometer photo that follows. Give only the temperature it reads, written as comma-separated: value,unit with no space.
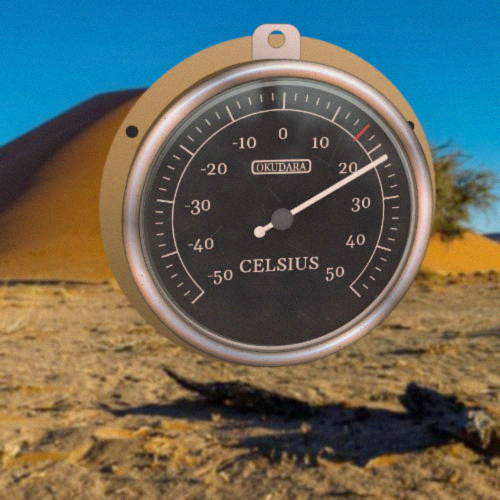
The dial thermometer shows 22,°C
